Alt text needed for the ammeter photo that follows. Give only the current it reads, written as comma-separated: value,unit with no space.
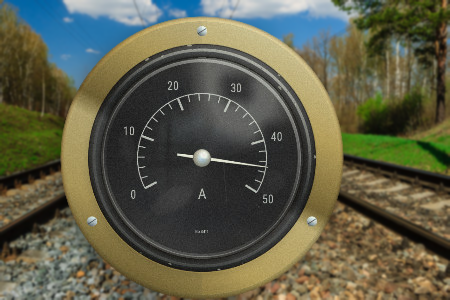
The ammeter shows 45,A
